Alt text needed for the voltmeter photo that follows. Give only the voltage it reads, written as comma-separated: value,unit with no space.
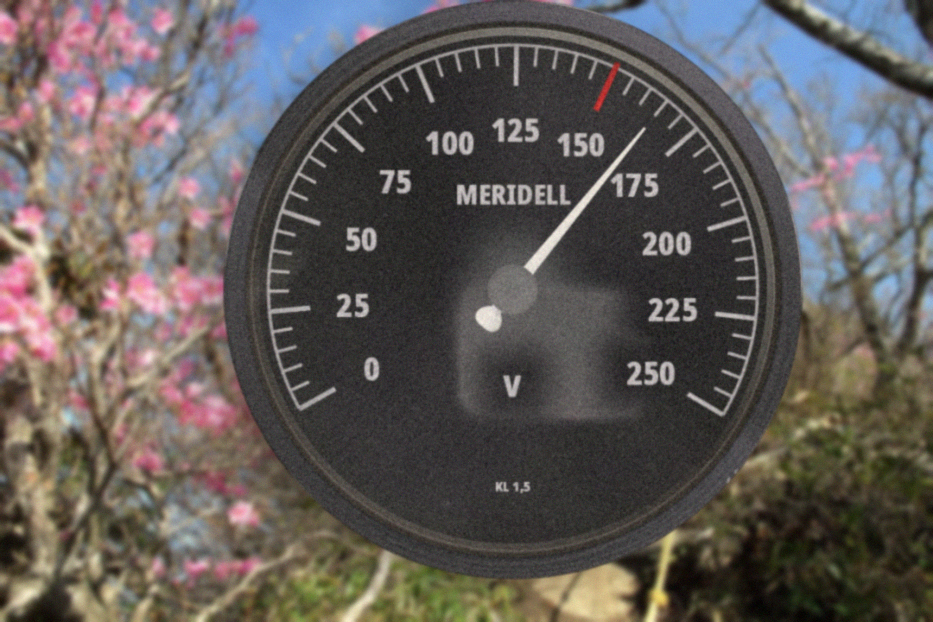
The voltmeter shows 165,V
